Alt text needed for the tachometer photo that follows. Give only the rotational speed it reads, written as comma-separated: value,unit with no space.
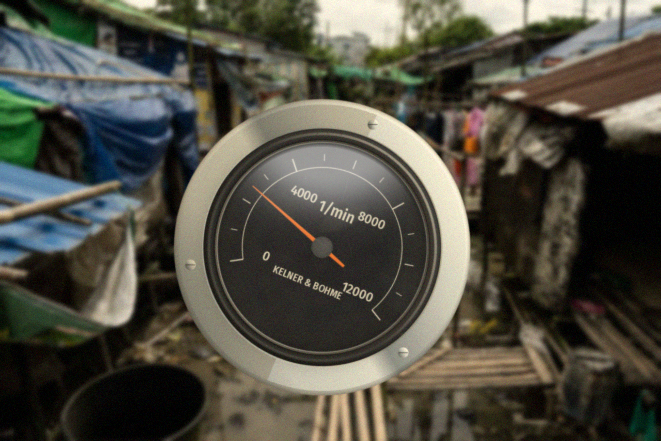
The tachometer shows 2500,rpm
